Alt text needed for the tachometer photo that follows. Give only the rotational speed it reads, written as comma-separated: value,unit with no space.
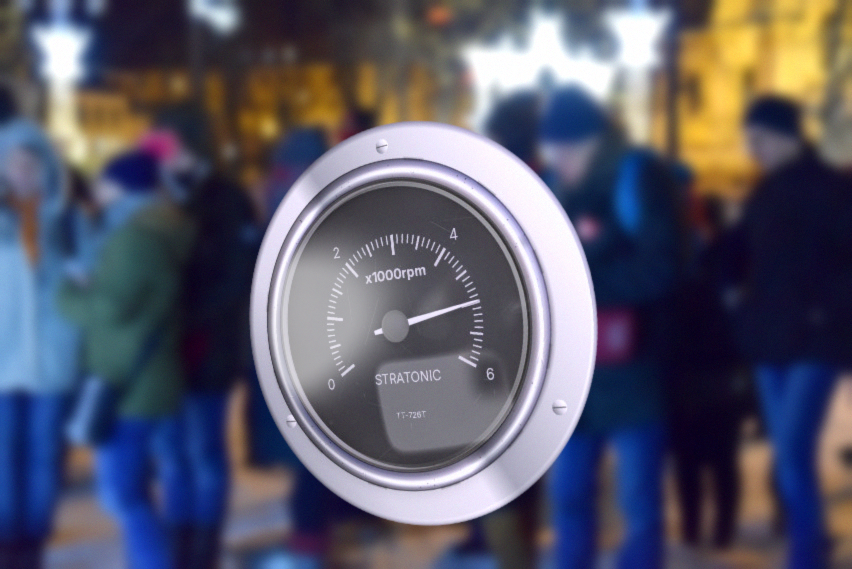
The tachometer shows 5000,rpm
